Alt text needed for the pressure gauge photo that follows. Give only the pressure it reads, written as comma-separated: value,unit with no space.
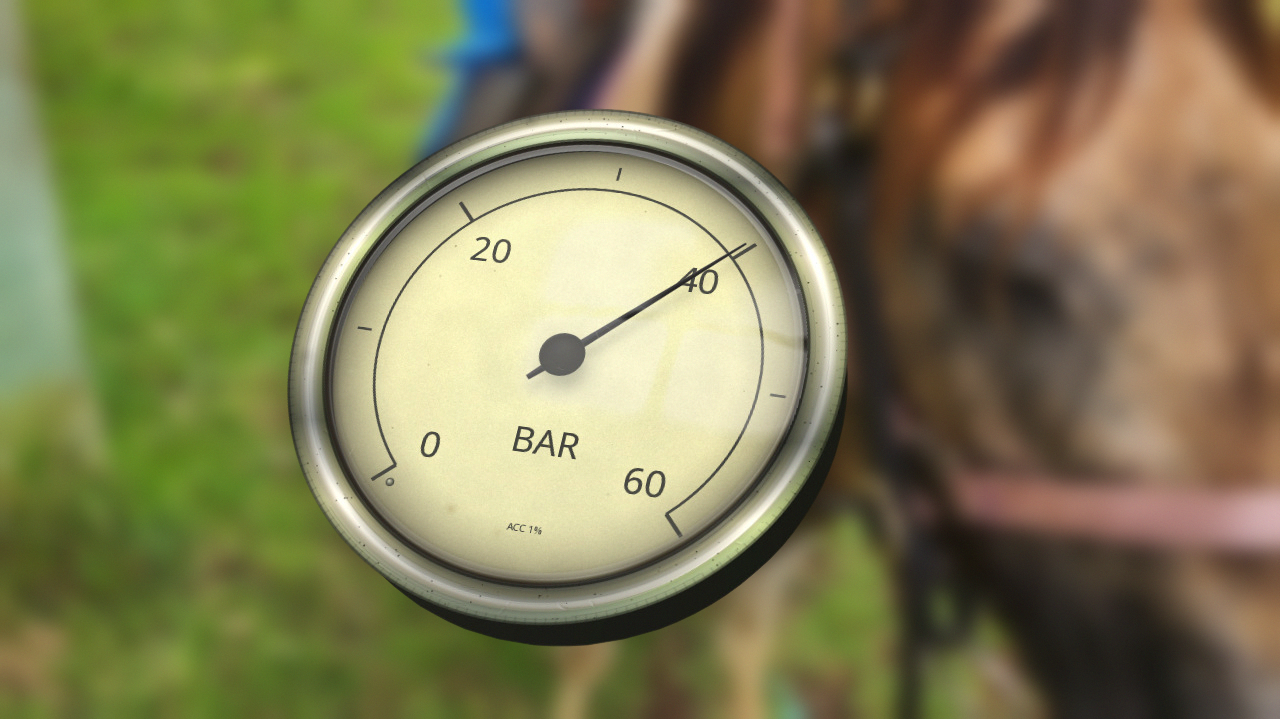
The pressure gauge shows 40,bar
